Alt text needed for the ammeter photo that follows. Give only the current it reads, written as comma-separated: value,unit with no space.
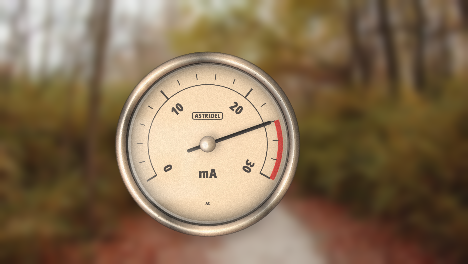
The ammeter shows 24,mA
